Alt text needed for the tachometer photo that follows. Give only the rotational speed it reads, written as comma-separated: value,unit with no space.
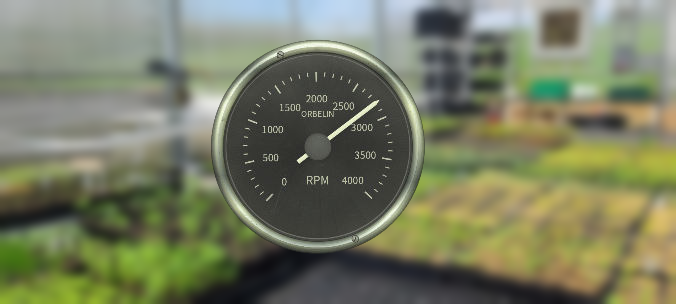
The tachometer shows 2800,rpm
